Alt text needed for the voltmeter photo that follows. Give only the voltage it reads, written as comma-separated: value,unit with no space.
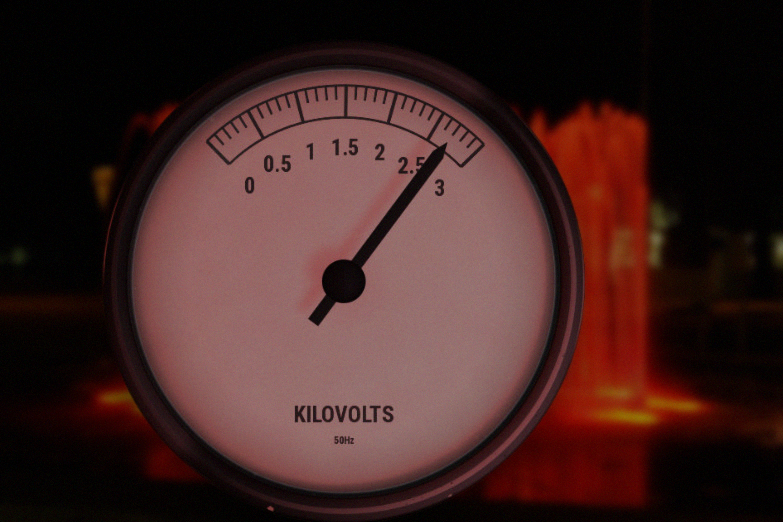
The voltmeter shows 2.7,kV
